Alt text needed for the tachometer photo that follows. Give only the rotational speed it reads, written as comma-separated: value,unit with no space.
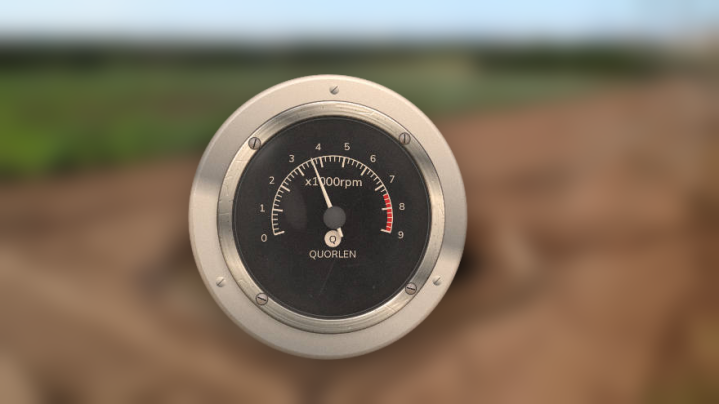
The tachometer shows 3600,rpm
